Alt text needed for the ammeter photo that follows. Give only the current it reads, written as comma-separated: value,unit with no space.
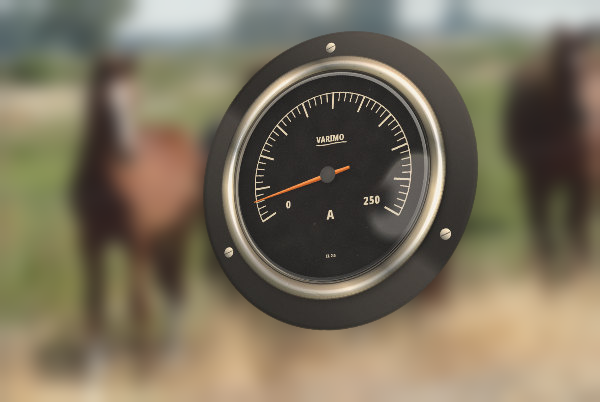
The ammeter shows 15,A
